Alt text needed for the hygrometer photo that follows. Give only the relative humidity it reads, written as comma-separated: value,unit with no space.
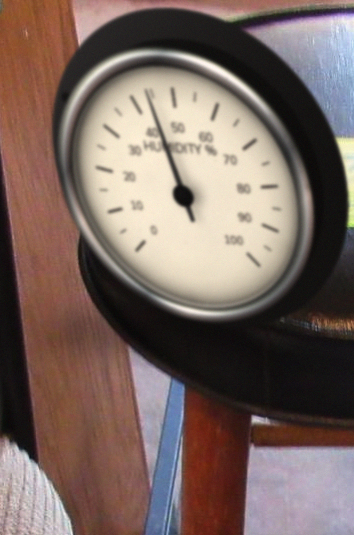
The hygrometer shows 45,%
